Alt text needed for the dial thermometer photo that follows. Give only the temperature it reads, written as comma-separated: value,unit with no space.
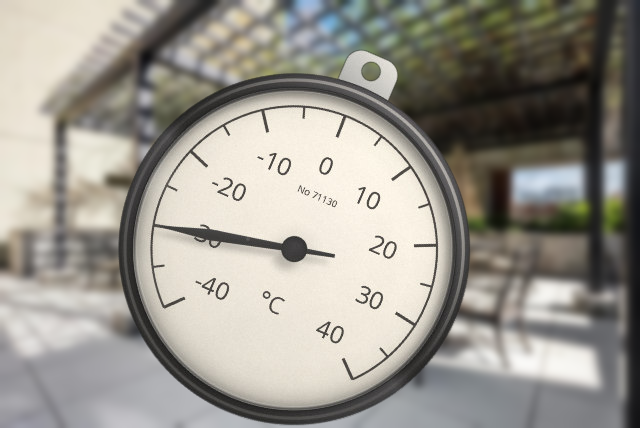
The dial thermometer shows -30,°C
